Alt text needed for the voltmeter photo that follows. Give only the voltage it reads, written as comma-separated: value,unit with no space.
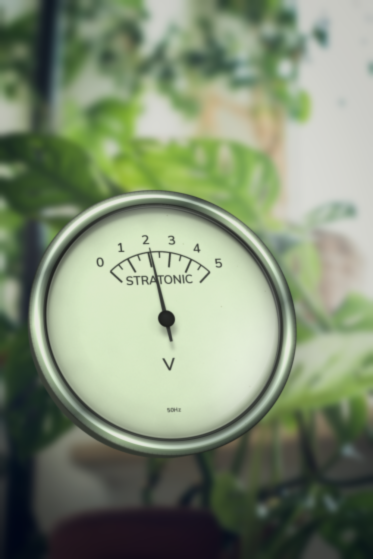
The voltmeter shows 2,V
